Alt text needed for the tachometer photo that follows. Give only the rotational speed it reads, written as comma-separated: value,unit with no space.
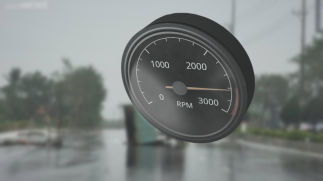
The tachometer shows 2600,rpm
